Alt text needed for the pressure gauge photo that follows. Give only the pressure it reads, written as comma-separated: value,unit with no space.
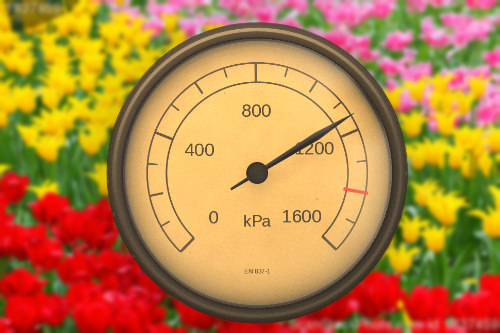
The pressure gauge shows 1150,kPa
